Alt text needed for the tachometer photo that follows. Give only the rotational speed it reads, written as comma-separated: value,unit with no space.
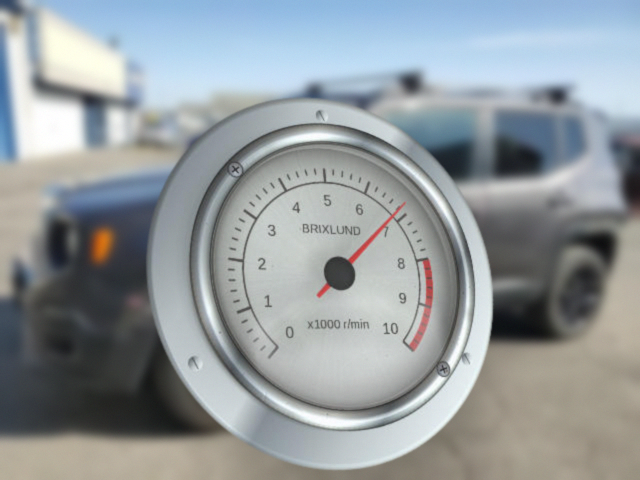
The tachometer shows 6800,rpm
